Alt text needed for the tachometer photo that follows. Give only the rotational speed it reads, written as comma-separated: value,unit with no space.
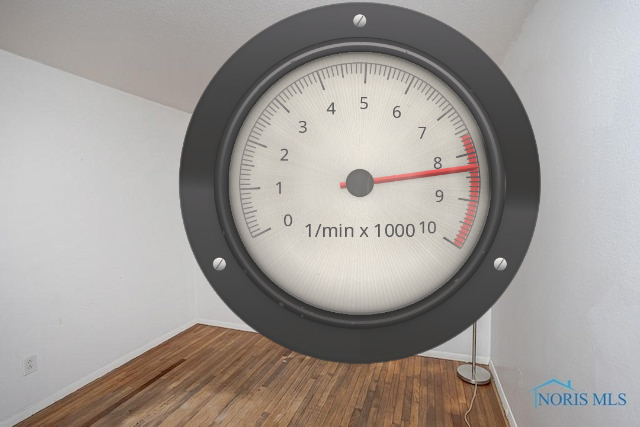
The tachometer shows 8300,rpm
